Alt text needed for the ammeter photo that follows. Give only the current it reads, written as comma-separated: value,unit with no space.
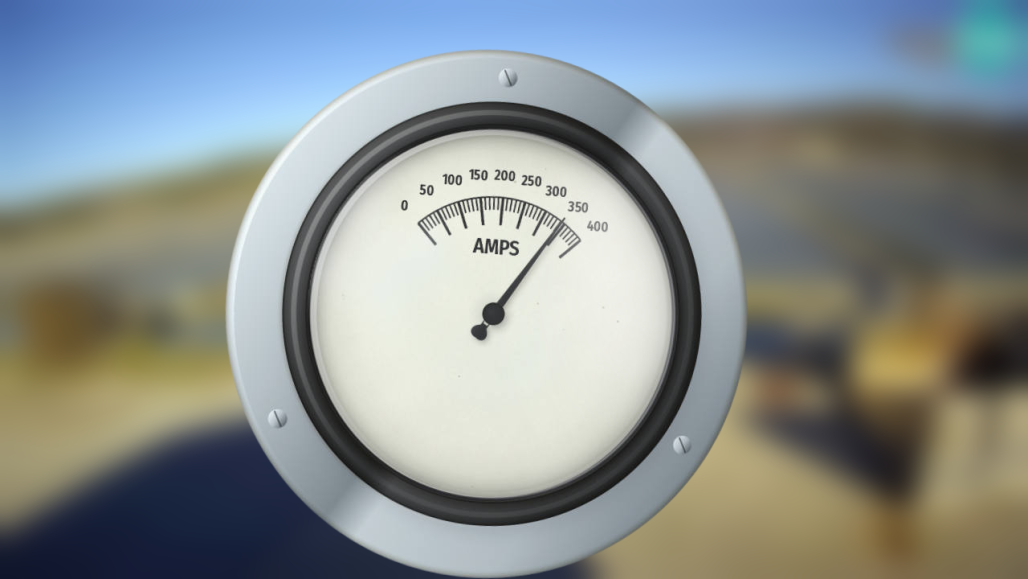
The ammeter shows 340,A
